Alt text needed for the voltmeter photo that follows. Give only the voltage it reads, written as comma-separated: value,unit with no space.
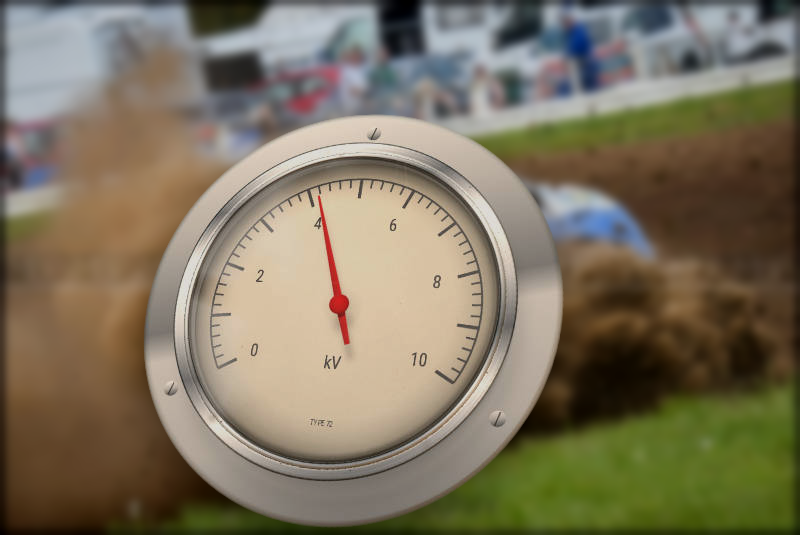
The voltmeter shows 4.2,kV
